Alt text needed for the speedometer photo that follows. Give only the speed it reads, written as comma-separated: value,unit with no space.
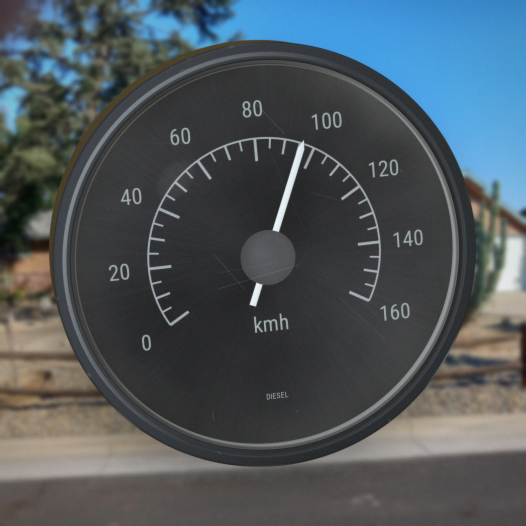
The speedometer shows 95,km/h
